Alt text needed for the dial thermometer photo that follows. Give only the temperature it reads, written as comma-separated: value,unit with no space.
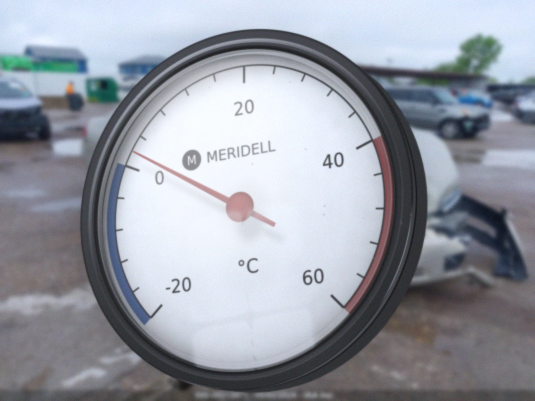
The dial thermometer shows 2,°C
